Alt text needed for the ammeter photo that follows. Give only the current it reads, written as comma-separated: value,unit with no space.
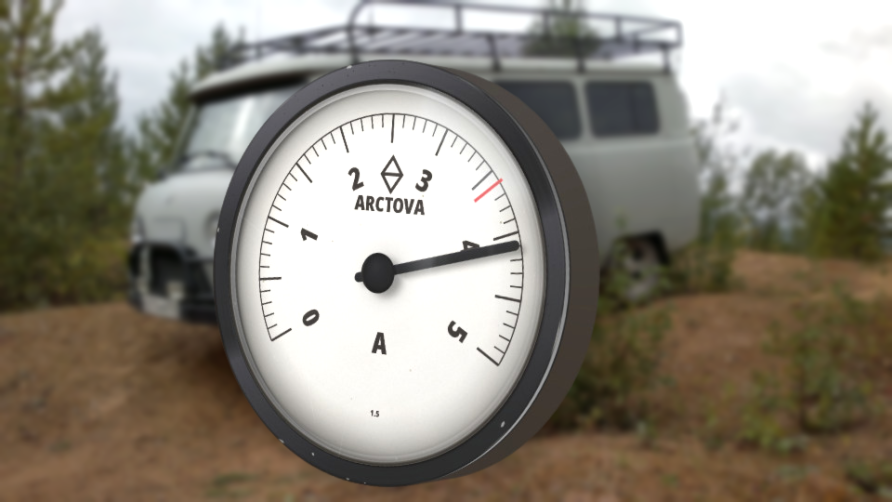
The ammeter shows 4.1,A
